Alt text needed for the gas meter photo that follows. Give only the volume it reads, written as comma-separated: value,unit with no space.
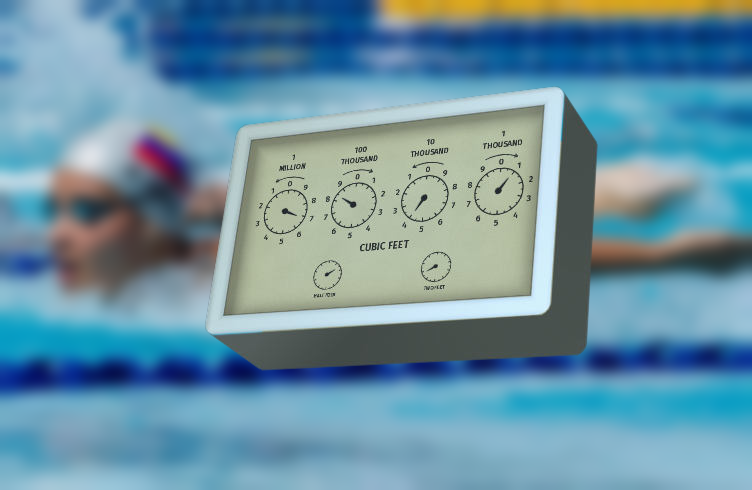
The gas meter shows 684100,ft³
